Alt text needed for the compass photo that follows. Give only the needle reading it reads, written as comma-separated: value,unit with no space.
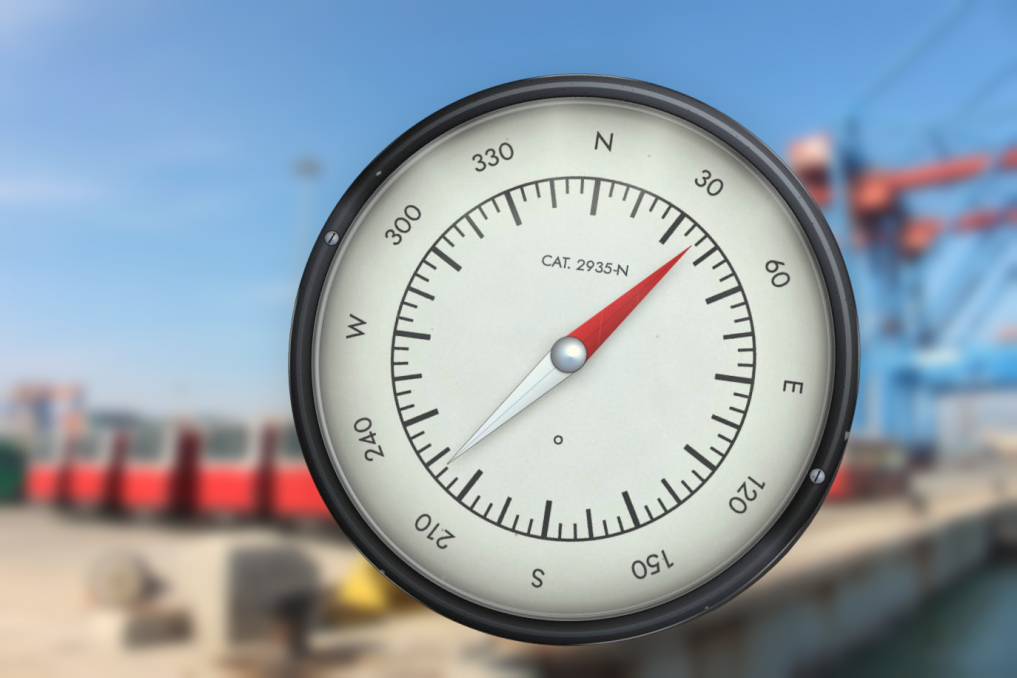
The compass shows 40,°
